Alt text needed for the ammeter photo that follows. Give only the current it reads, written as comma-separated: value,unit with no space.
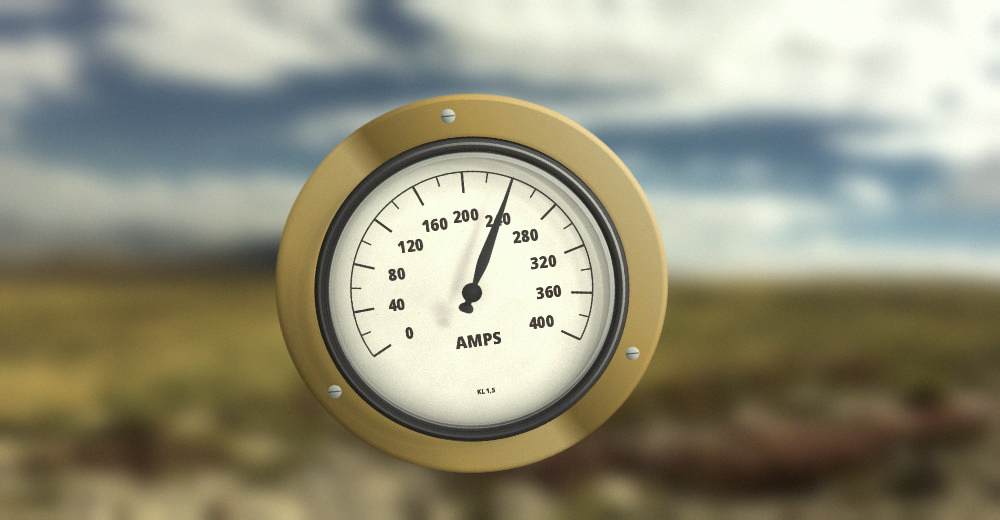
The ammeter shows 240,A
